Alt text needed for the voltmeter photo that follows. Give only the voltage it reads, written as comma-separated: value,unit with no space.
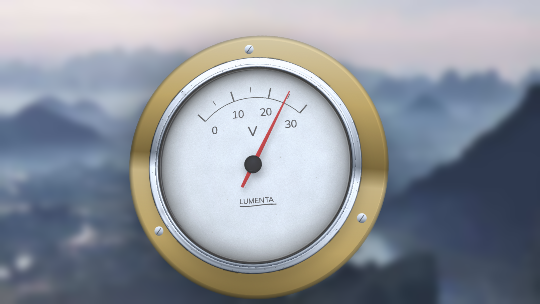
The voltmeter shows 25,V
